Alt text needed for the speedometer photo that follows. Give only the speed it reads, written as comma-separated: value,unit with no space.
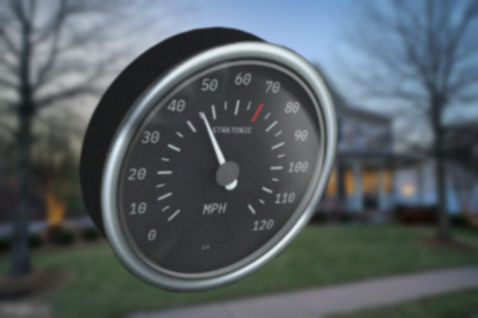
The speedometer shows 45,mph
